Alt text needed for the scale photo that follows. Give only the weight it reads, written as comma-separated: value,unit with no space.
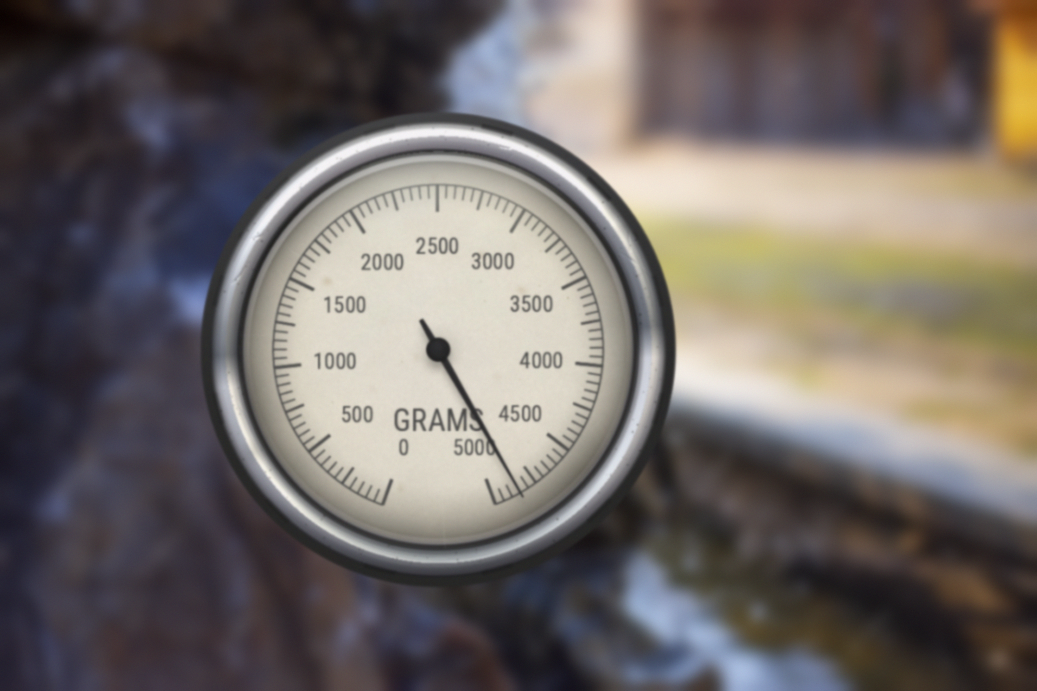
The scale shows 4850,g
